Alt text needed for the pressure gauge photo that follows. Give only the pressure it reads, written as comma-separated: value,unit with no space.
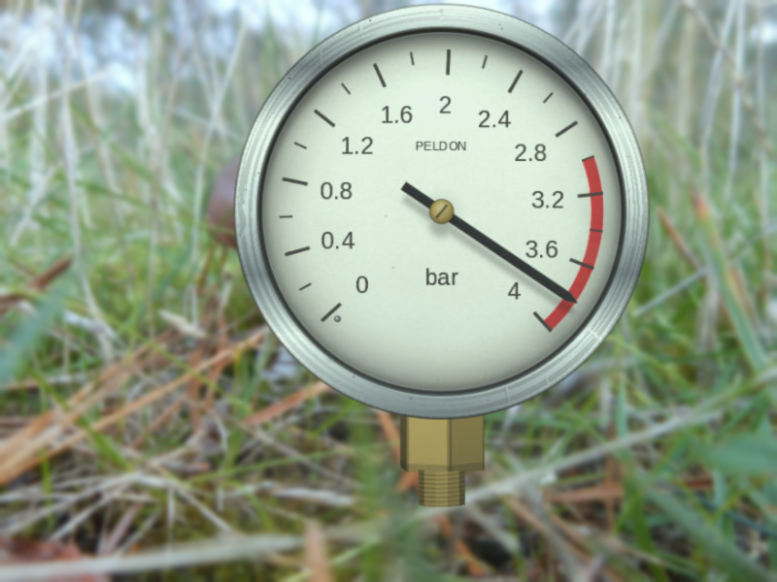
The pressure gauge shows 3.8,bar
